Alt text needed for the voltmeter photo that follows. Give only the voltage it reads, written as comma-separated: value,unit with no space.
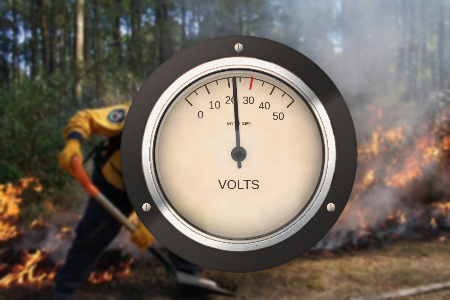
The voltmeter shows 22.5,V
